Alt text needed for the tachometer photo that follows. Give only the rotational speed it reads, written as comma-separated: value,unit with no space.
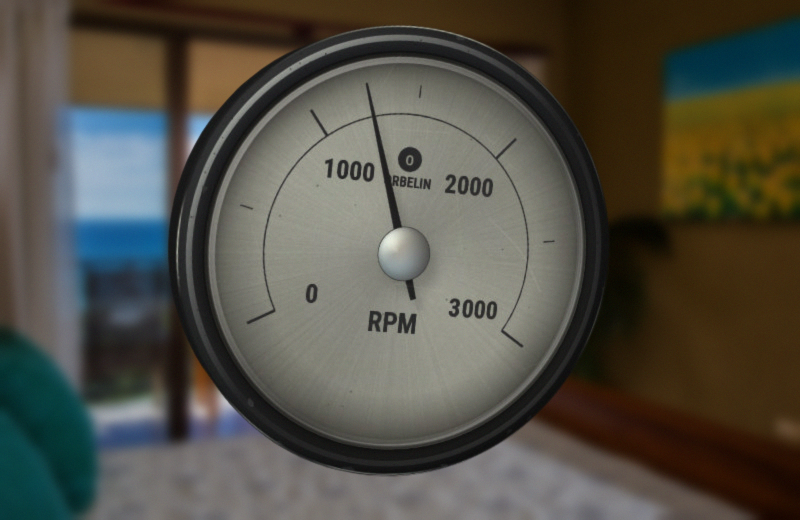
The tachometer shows 1250,rpm
